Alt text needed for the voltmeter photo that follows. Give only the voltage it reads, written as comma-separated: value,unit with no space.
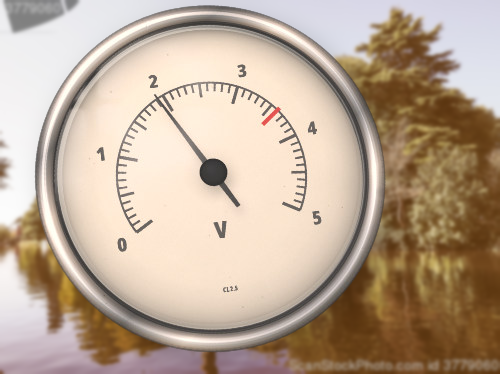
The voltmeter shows 1.9,V
